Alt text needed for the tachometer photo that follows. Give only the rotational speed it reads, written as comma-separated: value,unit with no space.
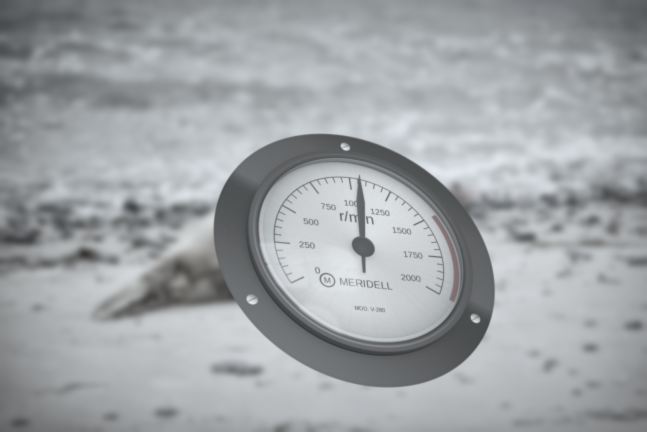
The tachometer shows 1050,rpm
